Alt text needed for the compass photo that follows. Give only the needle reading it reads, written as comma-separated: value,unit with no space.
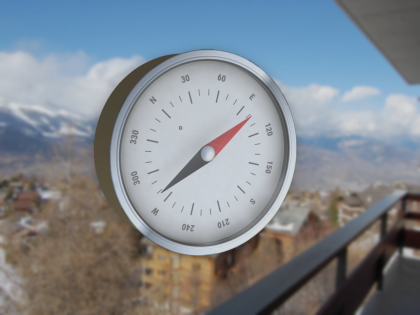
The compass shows 100,°
